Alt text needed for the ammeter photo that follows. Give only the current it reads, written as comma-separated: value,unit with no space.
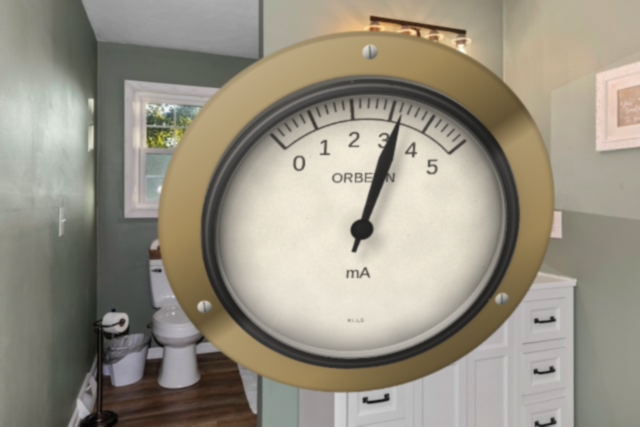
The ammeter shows 3.2,mA
